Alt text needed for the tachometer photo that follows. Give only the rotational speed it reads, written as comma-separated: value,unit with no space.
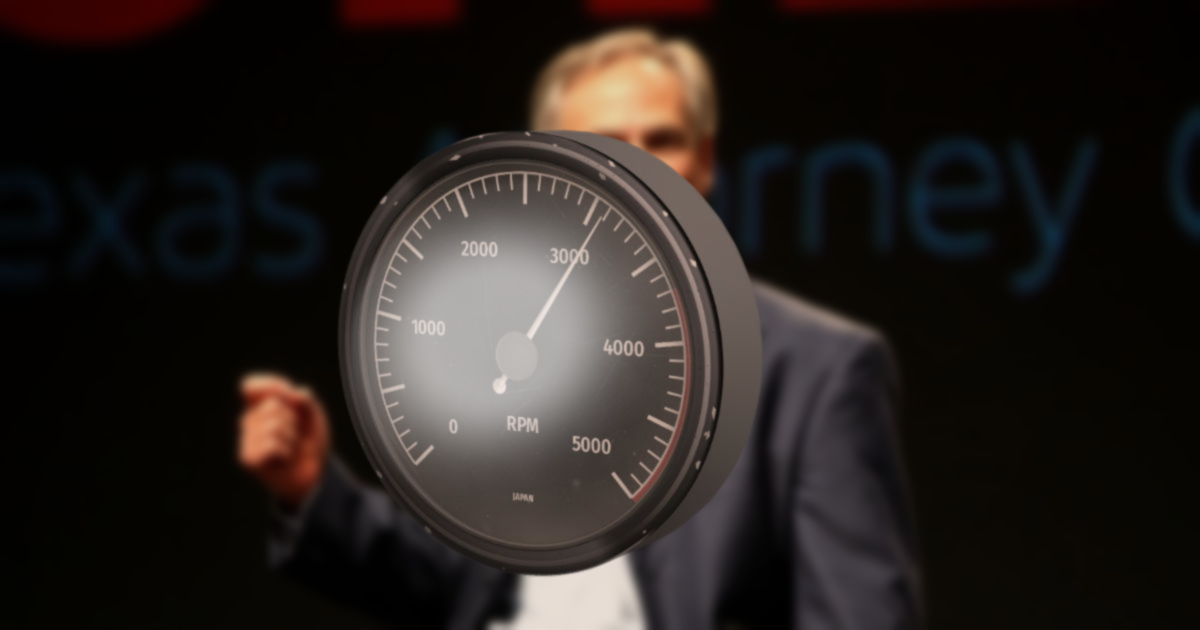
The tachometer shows 3100,rpm
